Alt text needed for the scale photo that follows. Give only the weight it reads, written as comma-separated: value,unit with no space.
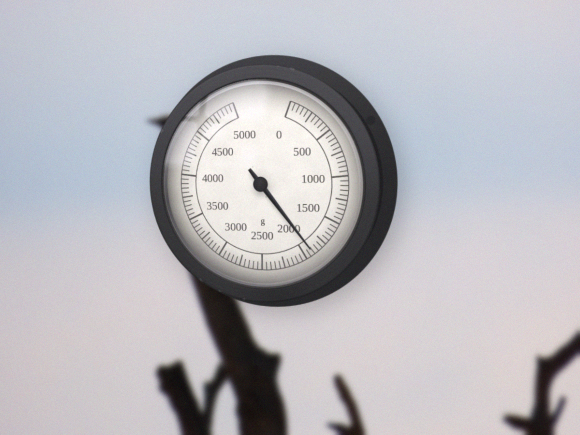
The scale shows 1900,g
